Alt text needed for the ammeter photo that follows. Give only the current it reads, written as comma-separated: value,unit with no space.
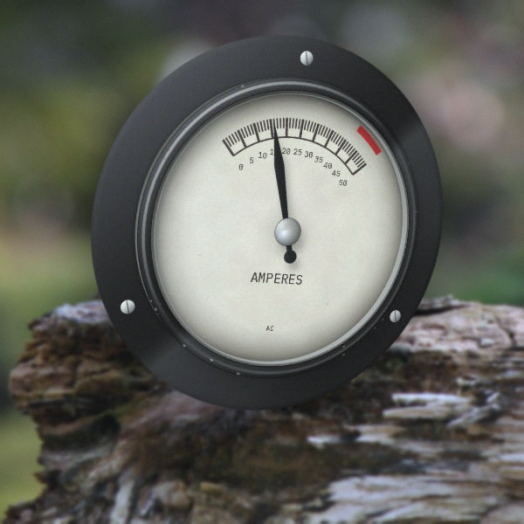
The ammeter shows 15,A
